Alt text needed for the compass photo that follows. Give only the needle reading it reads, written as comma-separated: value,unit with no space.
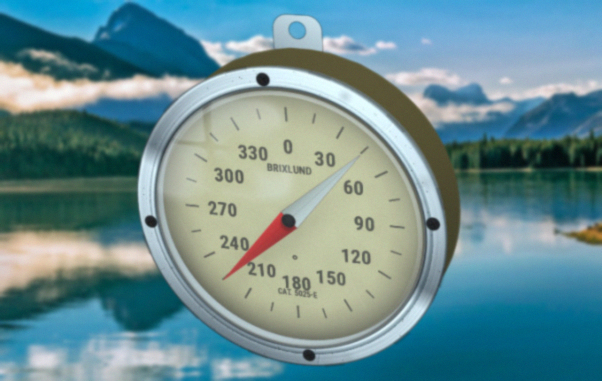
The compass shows 225,°
